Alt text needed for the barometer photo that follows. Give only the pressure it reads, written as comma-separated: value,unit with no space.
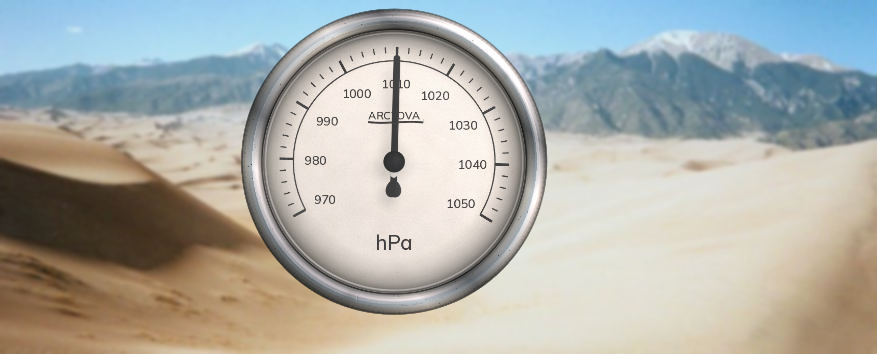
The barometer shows 1010,hPa
